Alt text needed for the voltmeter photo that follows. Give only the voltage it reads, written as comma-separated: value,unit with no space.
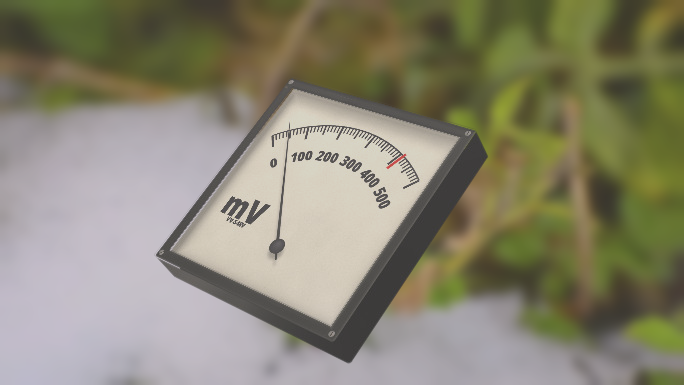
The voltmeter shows 50,mV
